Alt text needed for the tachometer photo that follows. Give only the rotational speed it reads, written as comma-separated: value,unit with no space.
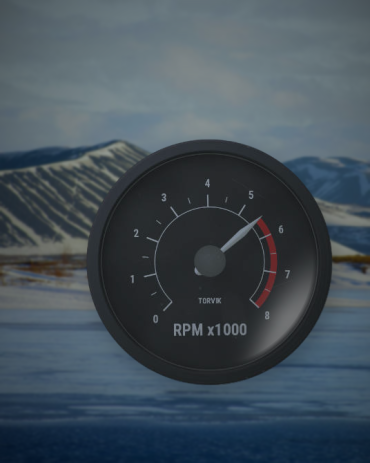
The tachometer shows 5500,rpm
